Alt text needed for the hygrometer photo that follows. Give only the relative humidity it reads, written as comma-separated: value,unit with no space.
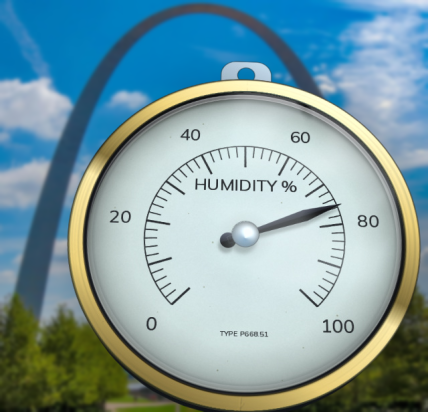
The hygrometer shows 76,%
